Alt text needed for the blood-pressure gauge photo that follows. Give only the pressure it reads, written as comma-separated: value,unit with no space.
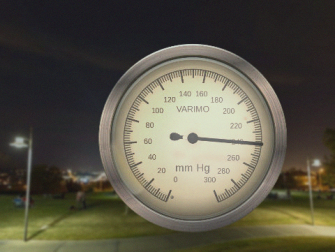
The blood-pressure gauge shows 240,mmHg
